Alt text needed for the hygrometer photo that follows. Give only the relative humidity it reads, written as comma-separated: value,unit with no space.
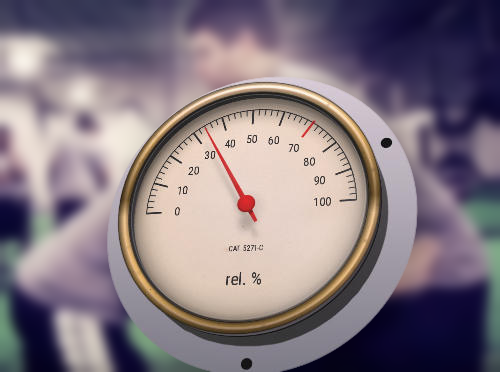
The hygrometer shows 34,%
